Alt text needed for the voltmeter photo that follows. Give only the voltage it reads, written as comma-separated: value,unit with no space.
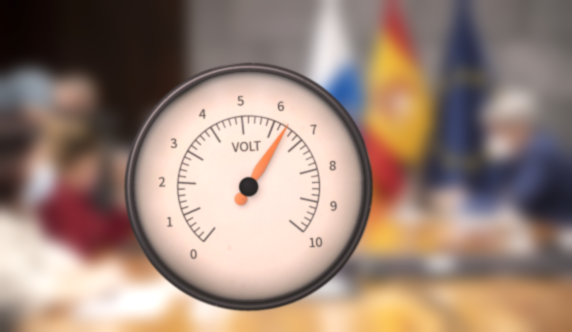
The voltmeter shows 6.4,V
